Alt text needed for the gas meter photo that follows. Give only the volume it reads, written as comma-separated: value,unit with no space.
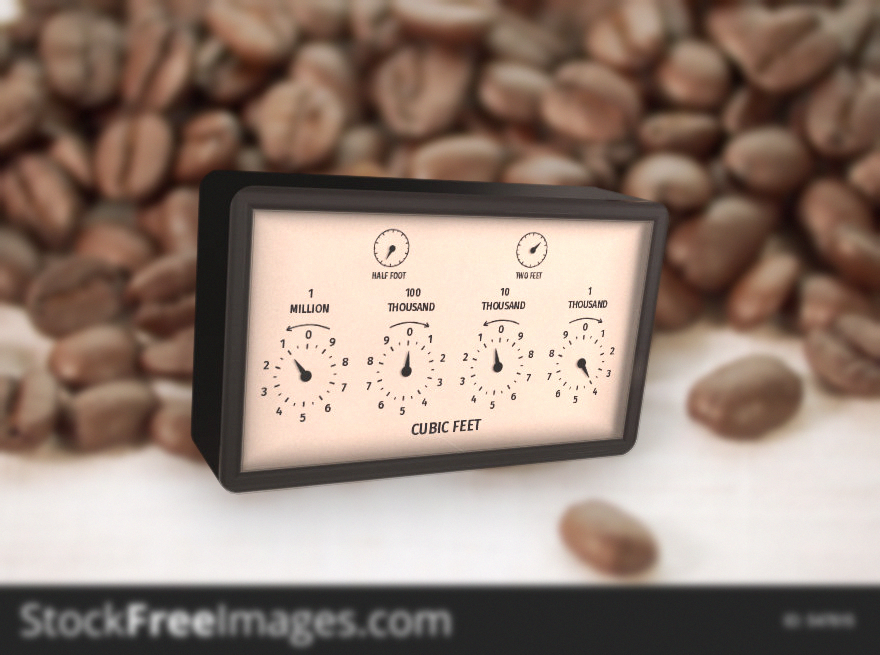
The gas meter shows 100400,ft³
